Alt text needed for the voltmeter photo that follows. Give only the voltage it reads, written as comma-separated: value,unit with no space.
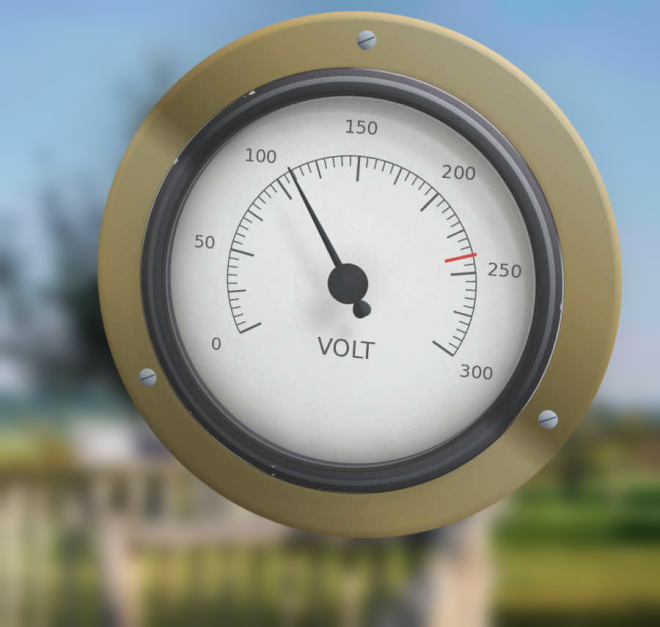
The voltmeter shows 110,V
